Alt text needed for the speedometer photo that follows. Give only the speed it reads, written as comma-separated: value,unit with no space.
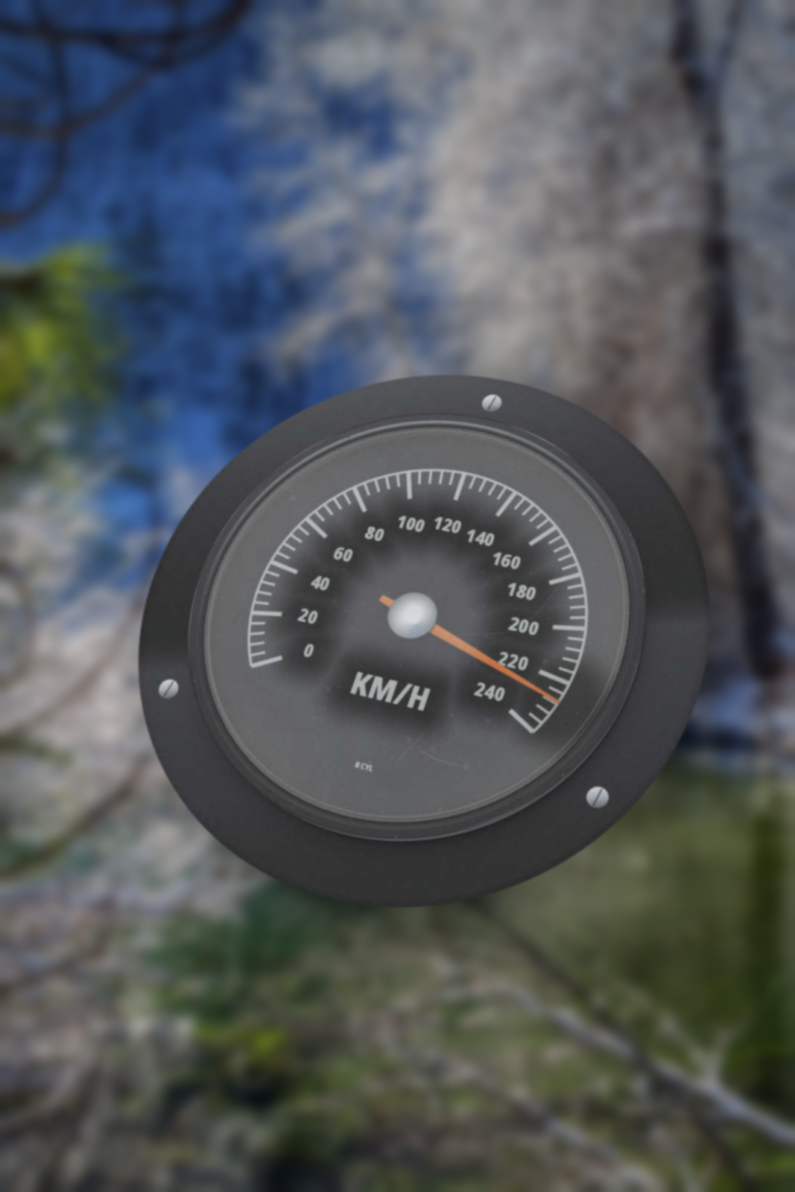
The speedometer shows 228,km/h
